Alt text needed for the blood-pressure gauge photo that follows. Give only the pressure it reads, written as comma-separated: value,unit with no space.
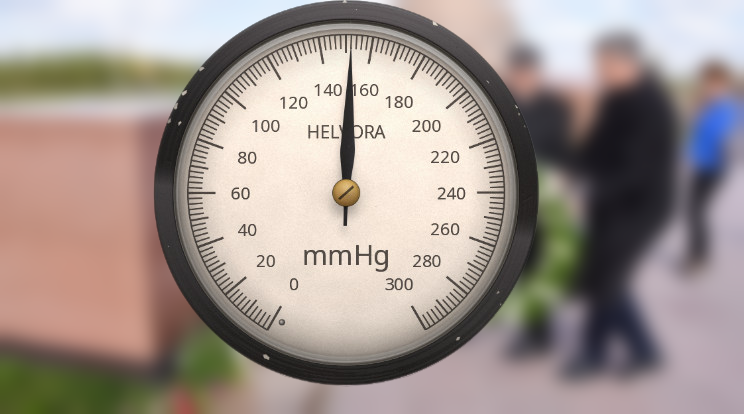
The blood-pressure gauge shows 152,mmHg
